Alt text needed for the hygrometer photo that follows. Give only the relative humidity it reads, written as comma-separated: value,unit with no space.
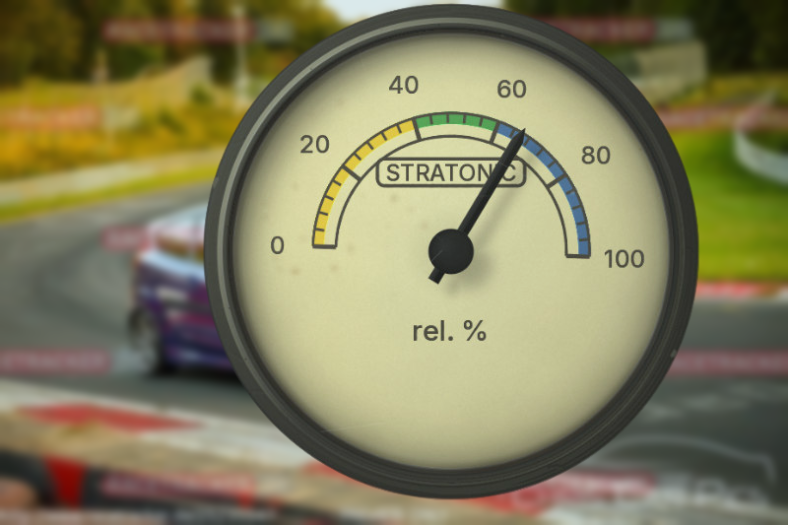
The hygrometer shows 66,%
